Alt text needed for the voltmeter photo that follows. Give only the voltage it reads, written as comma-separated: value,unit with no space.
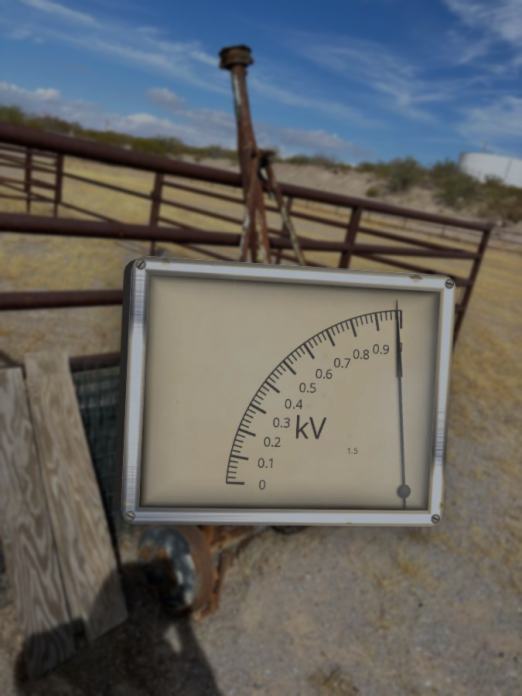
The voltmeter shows 0.98,kV
